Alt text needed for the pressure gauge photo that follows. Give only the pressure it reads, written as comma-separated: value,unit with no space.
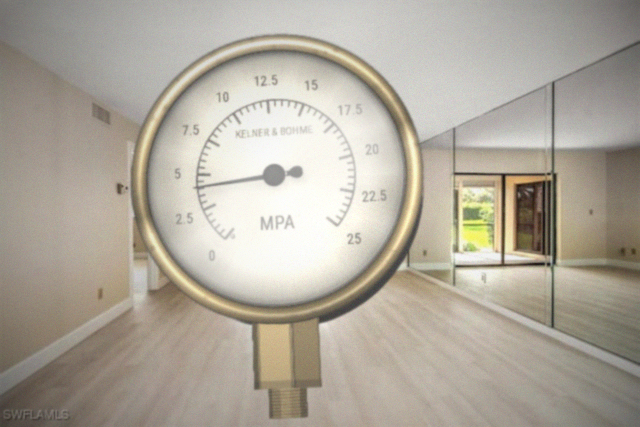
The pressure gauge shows 4,MPa
